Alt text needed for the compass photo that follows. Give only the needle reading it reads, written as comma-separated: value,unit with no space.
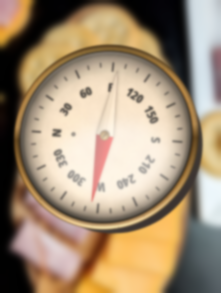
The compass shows 275,°
